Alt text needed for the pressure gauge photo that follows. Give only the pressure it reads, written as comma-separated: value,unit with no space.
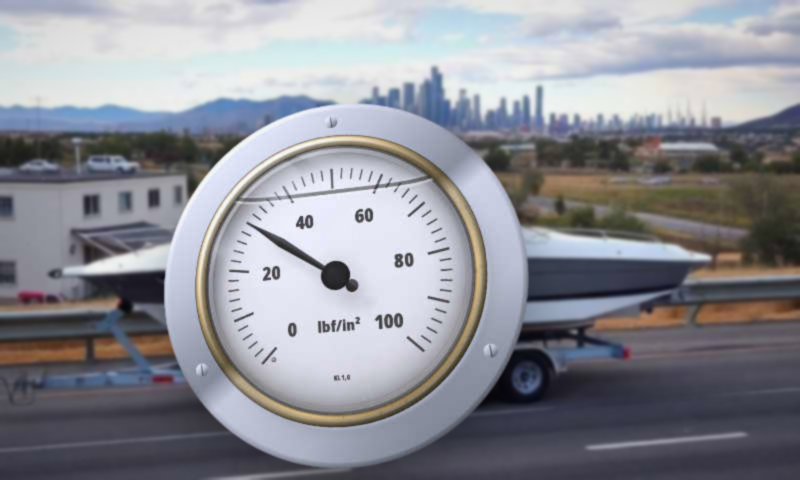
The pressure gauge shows 30,psi
